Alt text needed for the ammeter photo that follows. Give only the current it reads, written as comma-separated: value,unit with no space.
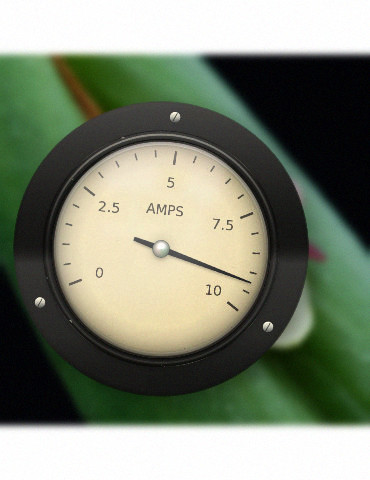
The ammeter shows 9.25,A
